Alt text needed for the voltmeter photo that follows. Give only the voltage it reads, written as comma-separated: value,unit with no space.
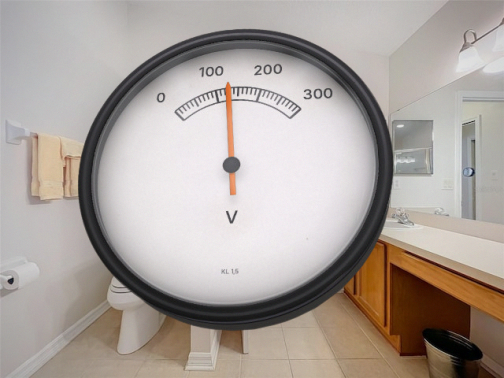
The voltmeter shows 130,V
